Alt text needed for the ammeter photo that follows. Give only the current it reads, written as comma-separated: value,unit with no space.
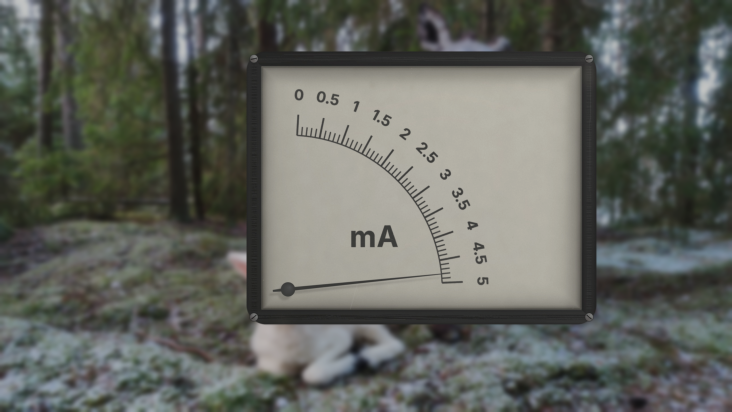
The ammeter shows 4.8,mA
